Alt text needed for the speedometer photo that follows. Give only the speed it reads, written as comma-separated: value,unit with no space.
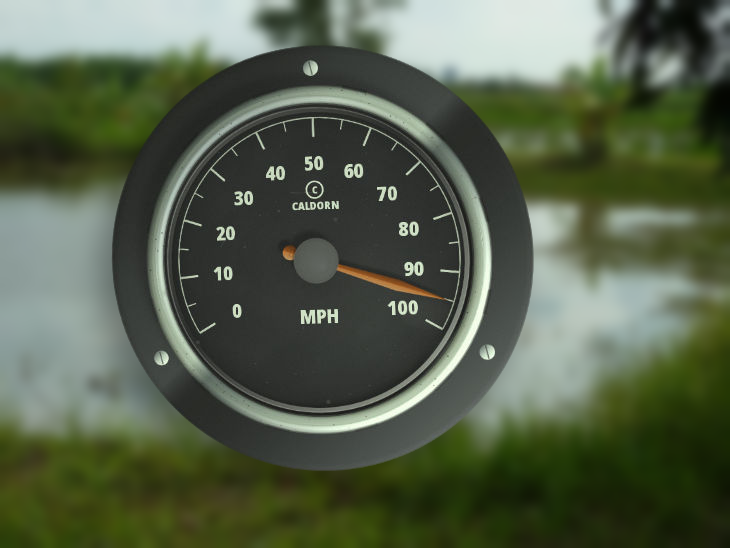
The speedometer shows 95,mph
